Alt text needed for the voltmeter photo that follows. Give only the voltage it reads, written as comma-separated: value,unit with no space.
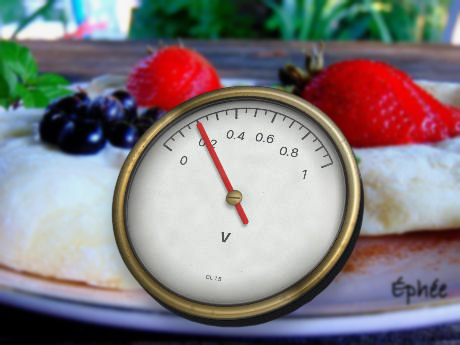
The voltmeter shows 0.2,V
